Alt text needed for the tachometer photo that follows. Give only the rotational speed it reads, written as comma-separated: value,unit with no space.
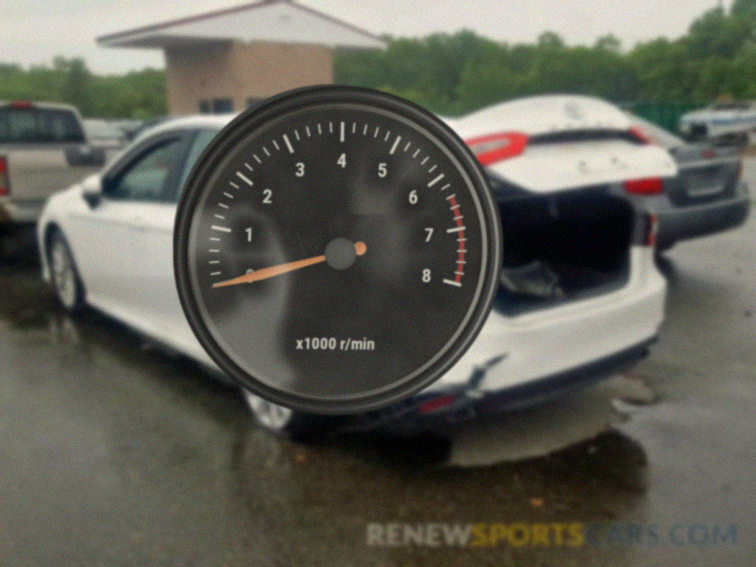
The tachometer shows 0,rpm
